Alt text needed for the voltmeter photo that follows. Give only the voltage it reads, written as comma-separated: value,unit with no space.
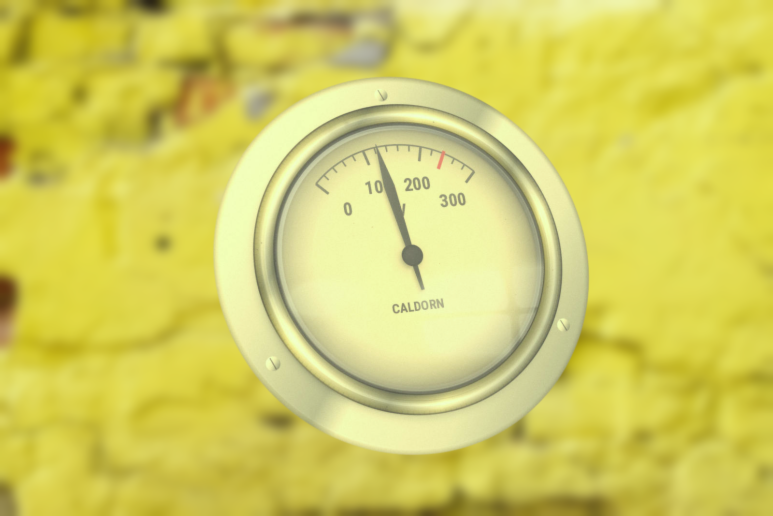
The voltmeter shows 120,V
